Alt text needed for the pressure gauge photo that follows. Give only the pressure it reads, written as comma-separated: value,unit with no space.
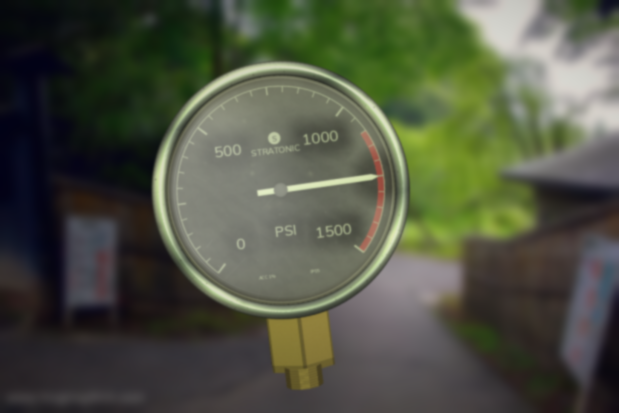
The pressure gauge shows 1250,psi
